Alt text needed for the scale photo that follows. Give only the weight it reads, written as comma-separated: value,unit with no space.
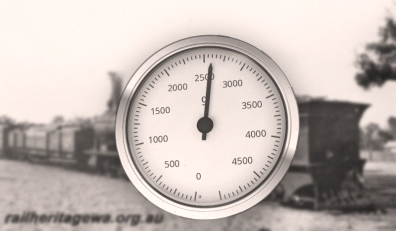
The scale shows 2600,g
